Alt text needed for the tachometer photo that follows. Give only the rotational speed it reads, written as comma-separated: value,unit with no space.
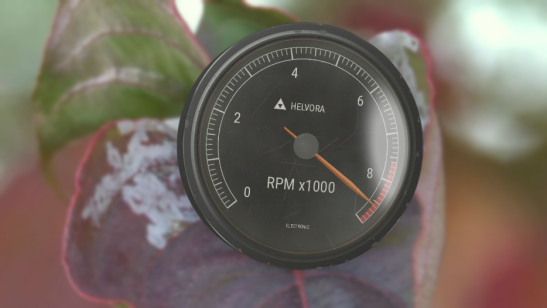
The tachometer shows 8600,rpm
